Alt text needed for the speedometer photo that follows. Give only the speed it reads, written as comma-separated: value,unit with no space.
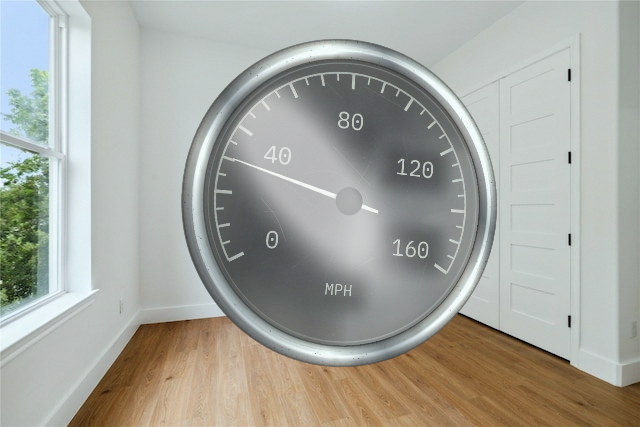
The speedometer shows 30,mph
